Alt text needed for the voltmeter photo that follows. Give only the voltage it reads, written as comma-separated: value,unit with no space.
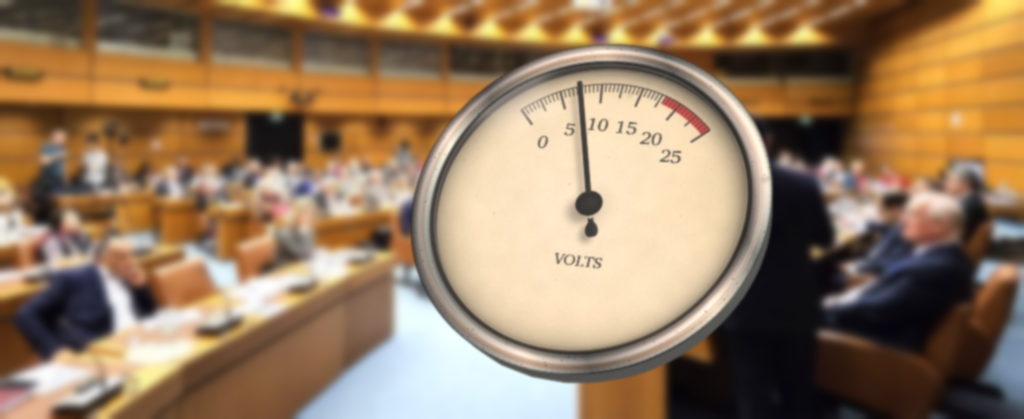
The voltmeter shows 7.5,V
